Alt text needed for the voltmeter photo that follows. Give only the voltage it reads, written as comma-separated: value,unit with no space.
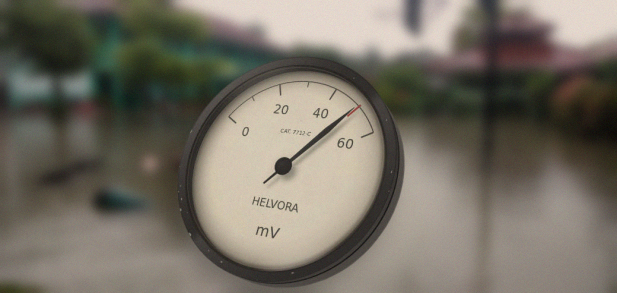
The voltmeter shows 50,mV
